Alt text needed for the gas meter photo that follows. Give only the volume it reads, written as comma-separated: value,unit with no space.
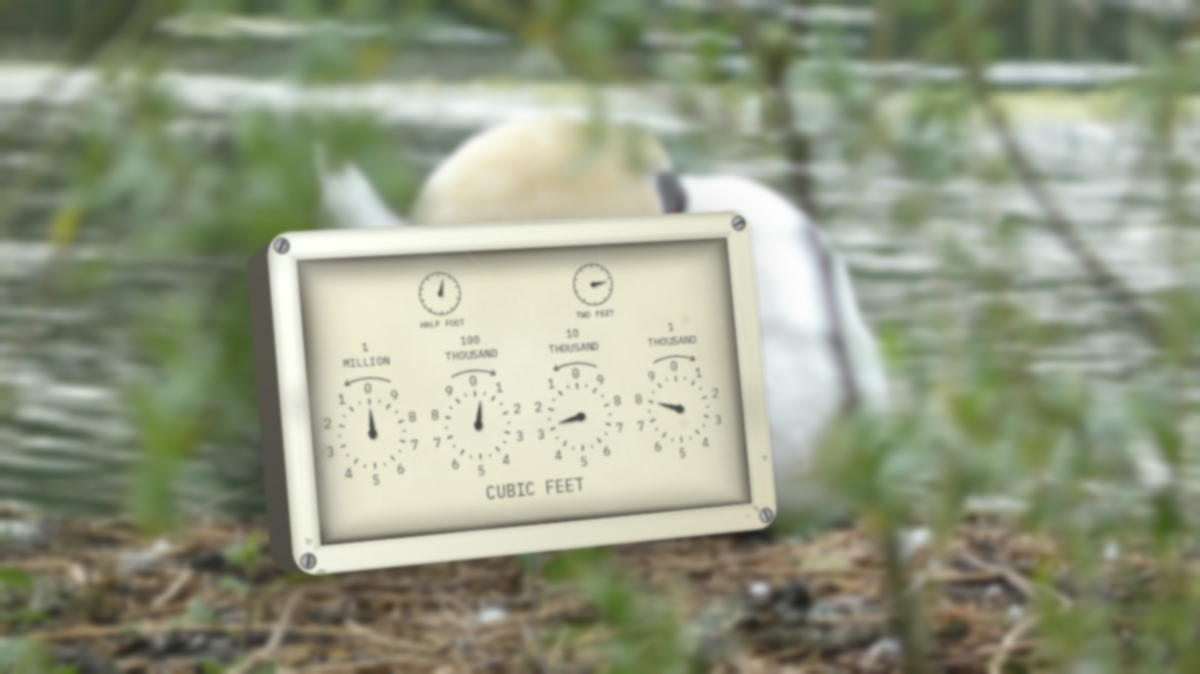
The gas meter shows 2800,ft³
